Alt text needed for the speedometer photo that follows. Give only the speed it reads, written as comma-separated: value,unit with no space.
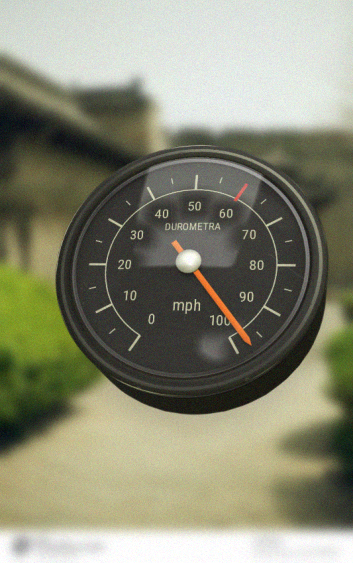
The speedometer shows 97.5,mph
